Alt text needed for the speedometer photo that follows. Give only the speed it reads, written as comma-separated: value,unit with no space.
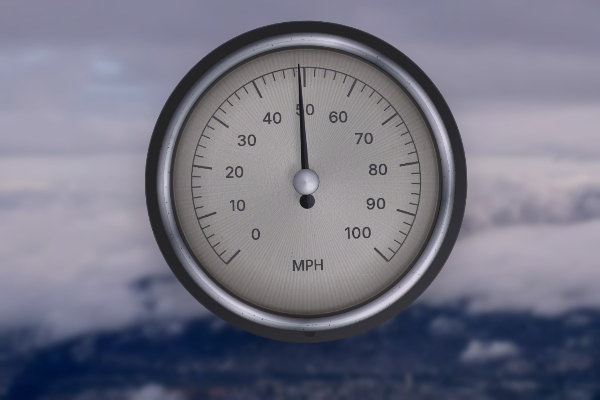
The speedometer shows 49,mph
